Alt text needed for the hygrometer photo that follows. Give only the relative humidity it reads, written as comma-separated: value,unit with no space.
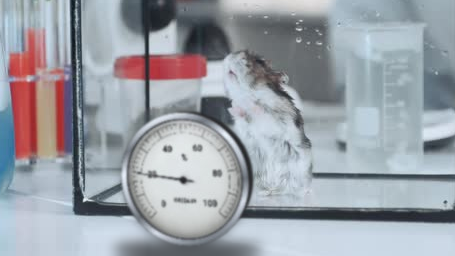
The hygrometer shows 20,%
